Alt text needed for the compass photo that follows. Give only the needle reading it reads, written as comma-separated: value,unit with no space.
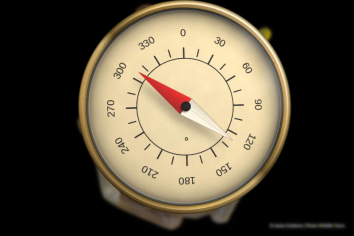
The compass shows 307.5,°
